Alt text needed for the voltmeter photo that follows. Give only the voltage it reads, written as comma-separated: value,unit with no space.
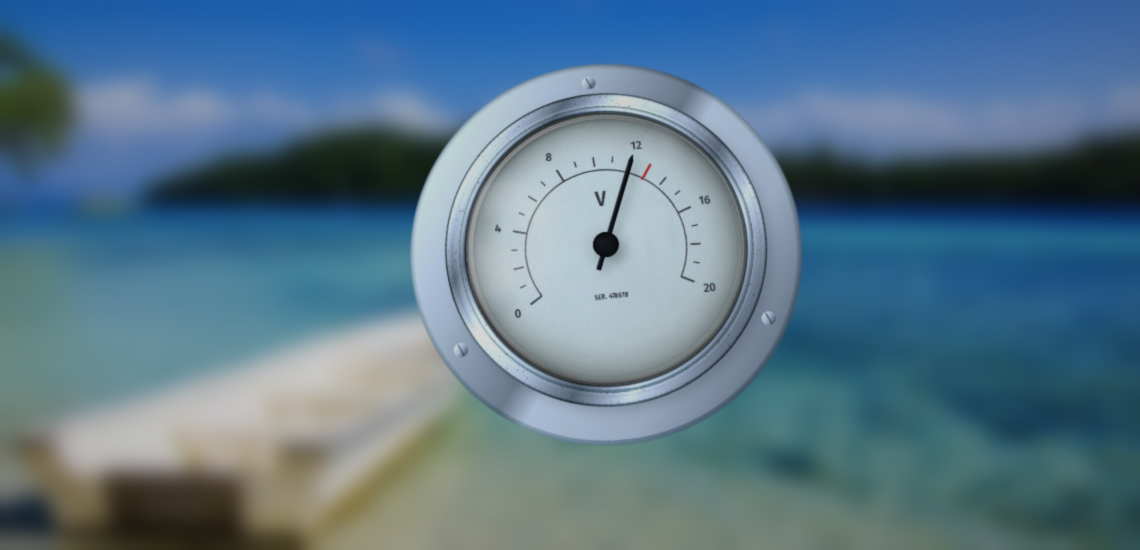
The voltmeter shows 12,V
